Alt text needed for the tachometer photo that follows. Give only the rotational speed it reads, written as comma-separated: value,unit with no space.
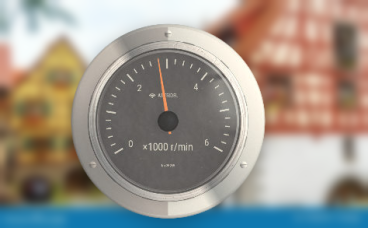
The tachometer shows 2800,rpm
